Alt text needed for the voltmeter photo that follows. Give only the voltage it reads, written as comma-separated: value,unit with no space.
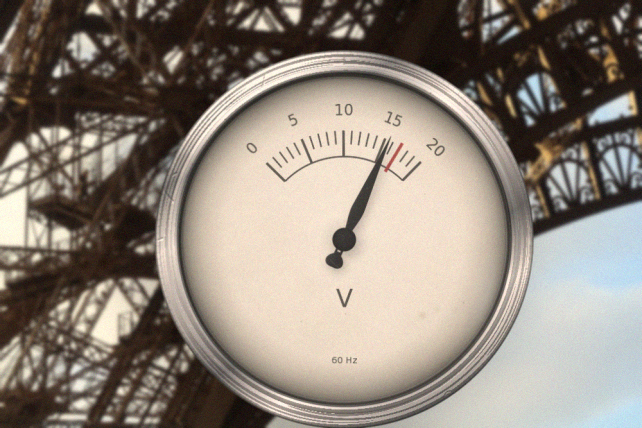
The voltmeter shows 15.5,V
